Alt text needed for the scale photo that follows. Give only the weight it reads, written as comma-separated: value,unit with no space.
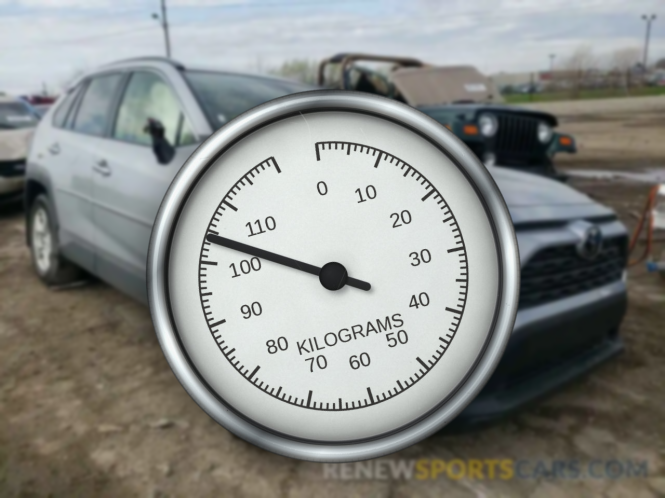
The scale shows 104,kg
